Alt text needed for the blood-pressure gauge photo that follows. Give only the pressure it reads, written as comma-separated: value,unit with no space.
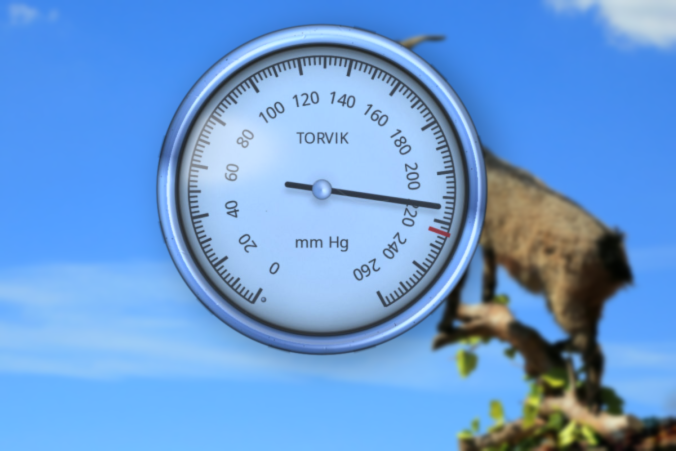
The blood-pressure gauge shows 214,mmHg
